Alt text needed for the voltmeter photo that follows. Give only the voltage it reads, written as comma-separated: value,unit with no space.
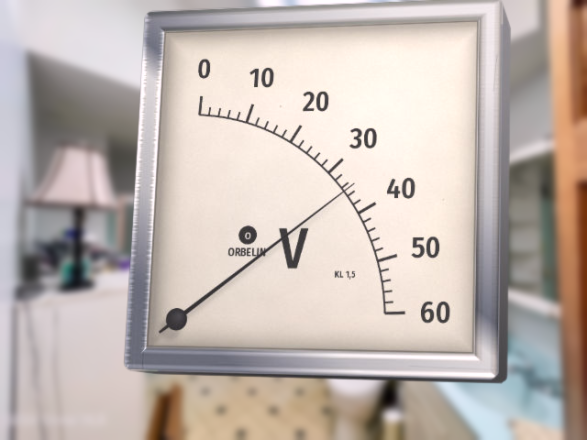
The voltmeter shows 35,V
